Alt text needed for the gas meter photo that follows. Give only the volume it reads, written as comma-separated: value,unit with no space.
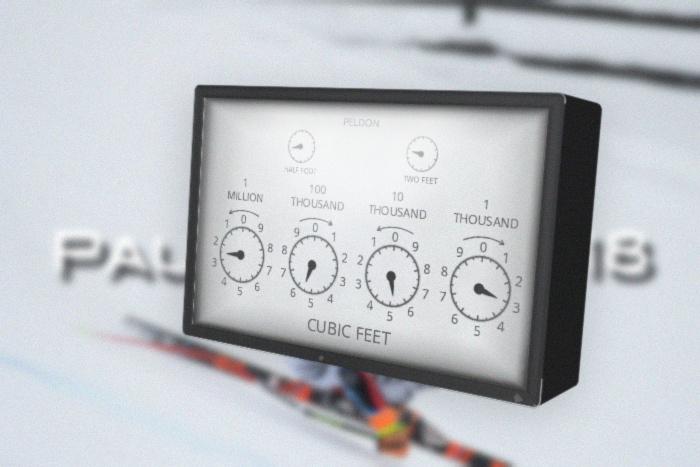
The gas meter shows 255300,ft³
